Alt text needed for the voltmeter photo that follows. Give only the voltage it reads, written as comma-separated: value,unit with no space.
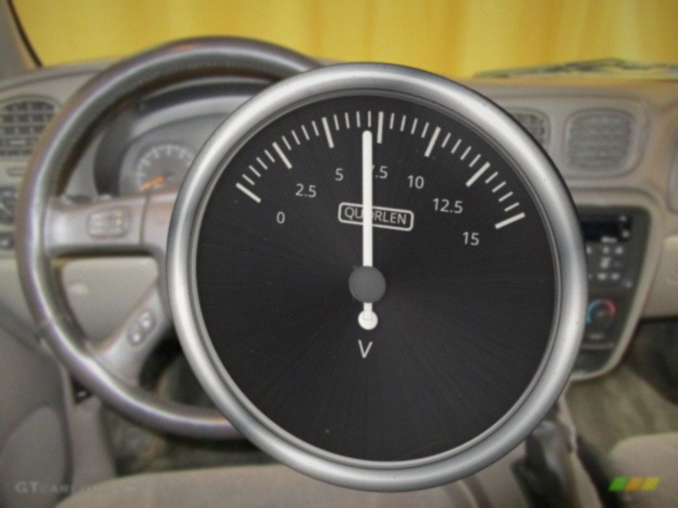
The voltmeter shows 7,V
